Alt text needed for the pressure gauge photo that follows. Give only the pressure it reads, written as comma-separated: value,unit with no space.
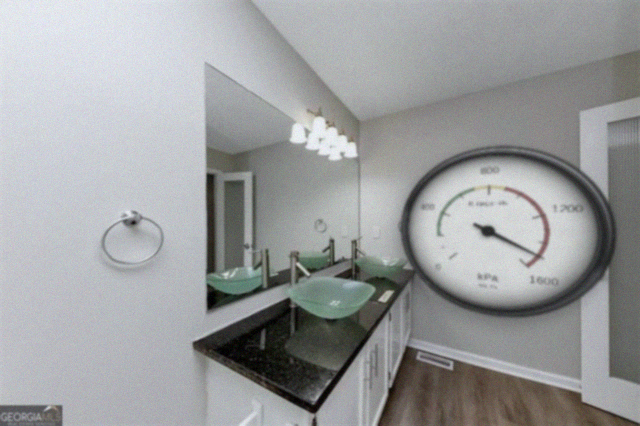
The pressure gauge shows 1500,kPa
